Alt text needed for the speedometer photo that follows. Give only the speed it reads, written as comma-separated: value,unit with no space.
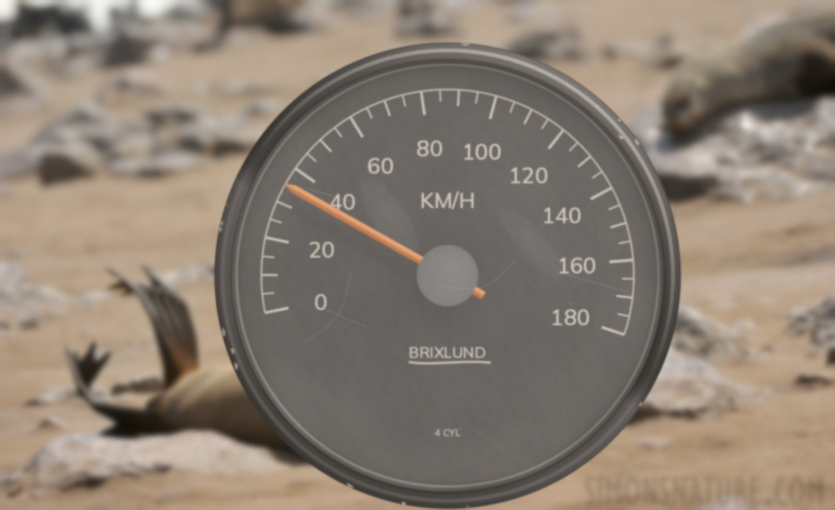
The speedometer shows 35,km/h
